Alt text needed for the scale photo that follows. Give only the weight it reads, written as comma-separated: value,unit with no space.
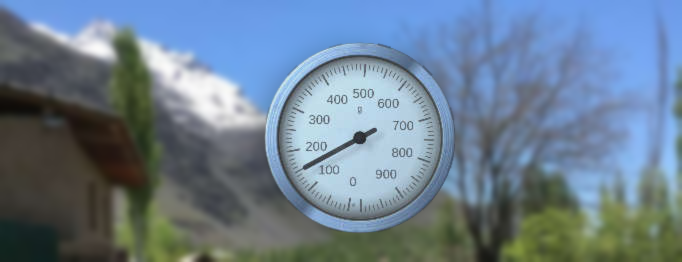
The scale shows 150,g
